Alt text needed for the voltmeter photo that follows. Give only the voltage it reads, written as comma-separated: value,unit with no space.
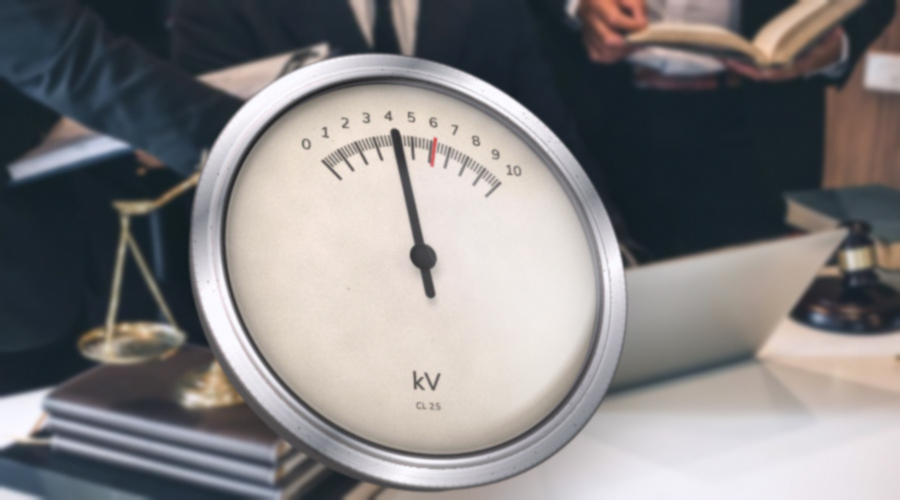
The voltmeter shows 4,kV
